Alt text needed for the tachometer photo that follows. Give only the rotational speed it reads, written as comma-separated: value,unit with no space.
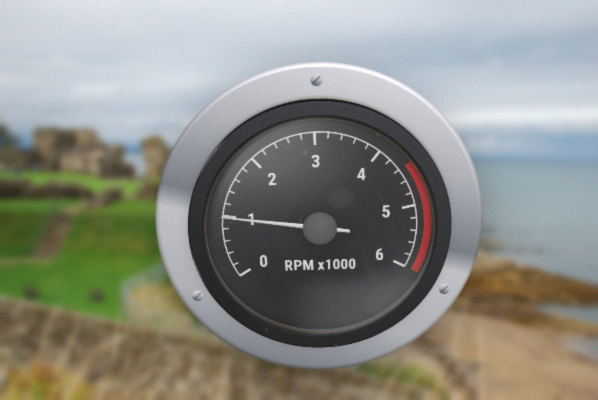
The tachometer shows 1000,rpm
